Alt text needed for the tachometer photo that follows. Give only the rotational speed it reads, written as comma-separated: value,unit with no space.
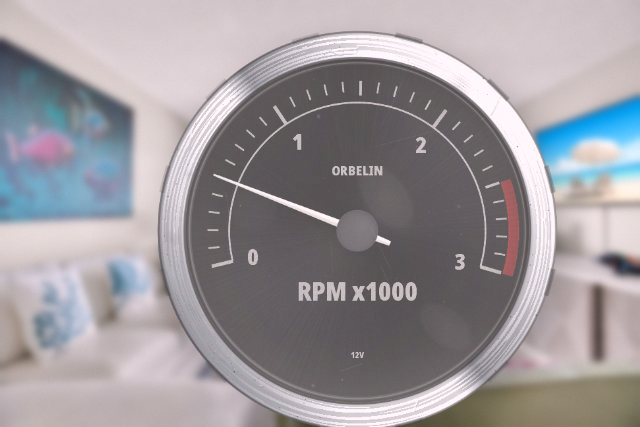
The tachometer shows 500,rpm
